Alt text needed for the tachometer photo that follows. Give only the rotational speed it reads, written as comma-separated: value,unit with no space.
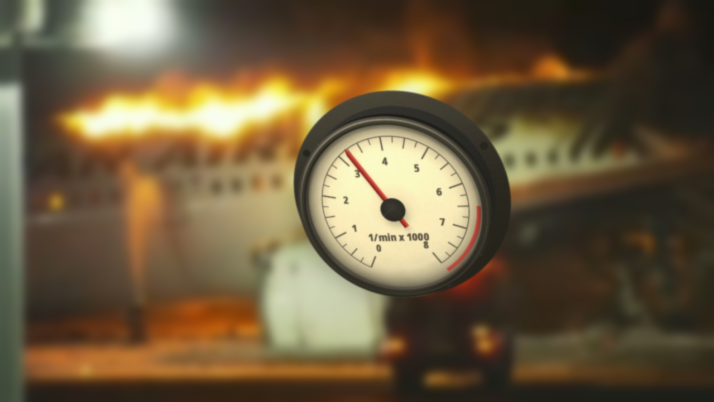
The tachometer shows 3250,rpm
